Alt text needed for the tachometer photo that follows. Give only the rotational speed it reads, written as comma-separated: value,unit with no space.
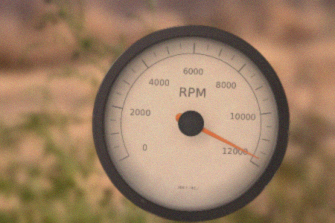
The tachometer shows 11750,rpm
